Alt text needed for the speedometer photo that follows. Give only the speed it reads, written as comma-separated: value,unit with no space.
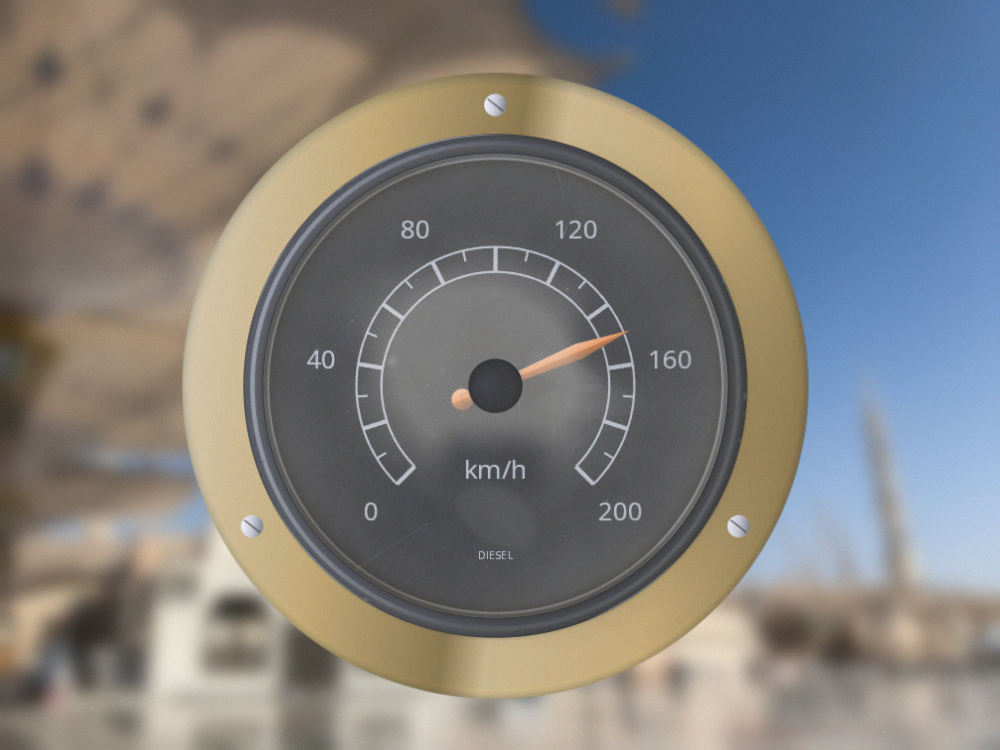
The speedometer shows 150,km/h
